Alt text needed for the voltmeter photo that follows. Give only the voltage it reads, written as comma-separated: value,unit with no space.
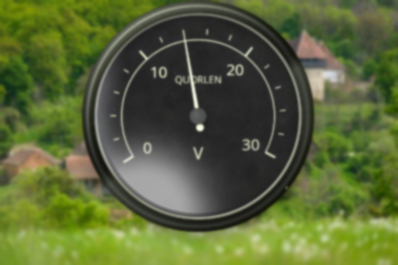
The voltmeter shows 14,V
